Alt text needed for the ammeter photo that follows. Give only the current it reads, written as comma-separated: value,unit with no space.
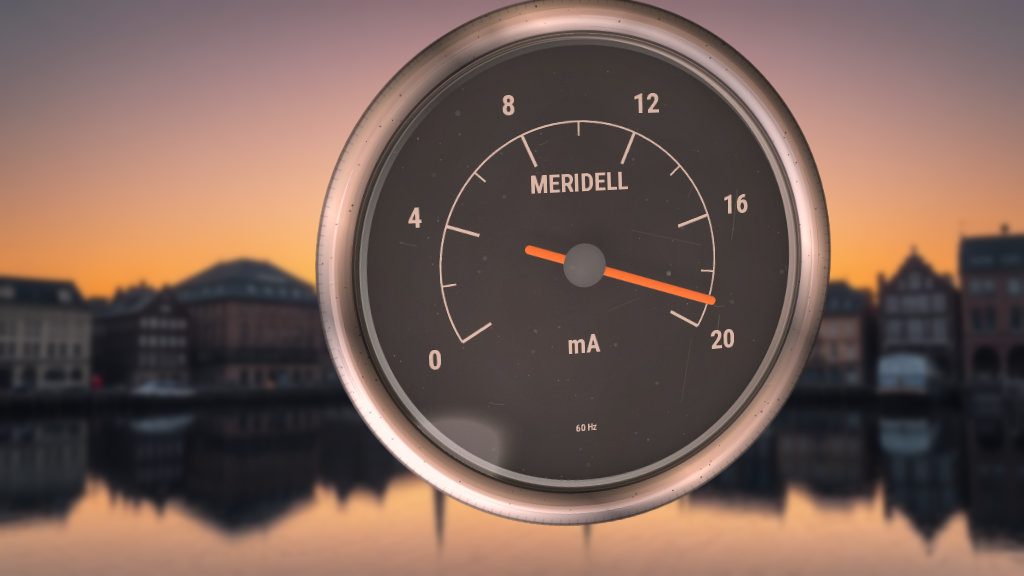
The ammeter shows 19,mA
